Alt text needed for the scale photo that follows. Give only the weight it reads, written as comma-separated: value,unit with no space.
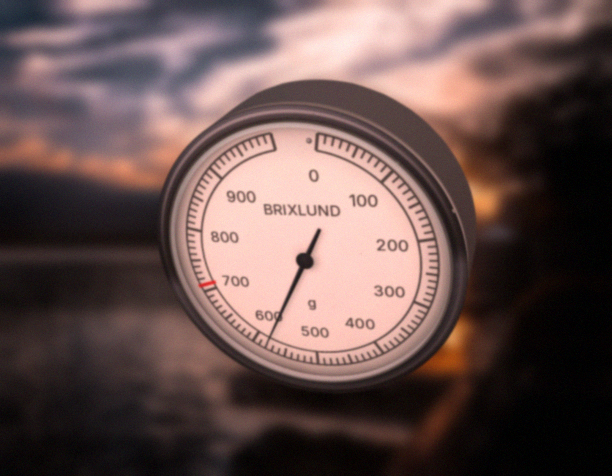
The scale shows 580,g
